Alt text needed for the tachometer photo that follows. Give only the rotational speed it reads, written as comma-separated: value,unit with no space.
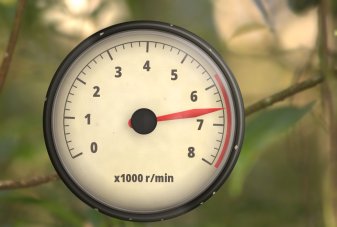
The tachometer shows 6600,rpm
